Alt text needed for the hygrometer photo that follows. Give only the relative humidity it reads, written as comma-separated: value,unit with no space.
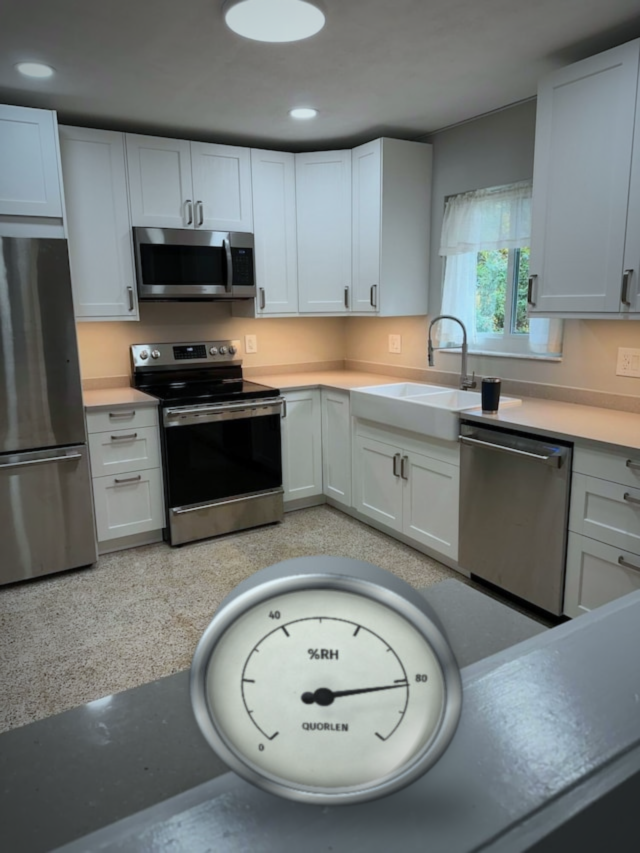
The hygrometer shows 80,%
